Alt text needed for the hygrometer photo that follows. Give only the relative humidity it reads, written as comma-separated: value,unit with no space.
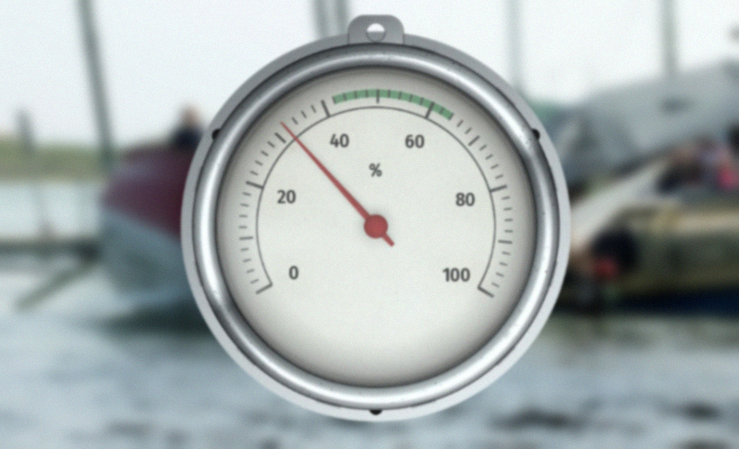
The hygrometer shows 32,%
